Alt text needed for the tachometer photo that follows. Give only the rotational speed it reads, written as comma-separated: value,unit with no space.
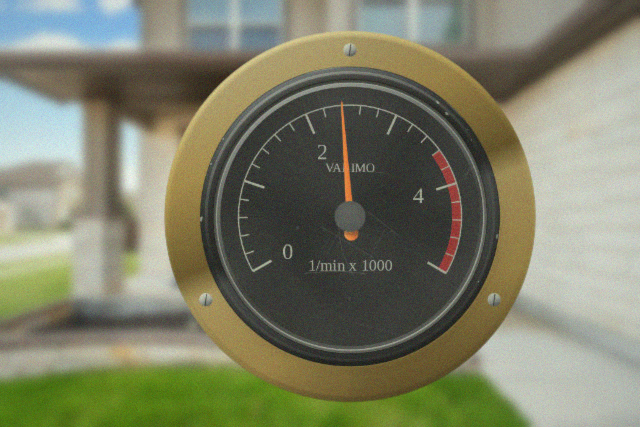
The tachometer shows 2400,rpm
